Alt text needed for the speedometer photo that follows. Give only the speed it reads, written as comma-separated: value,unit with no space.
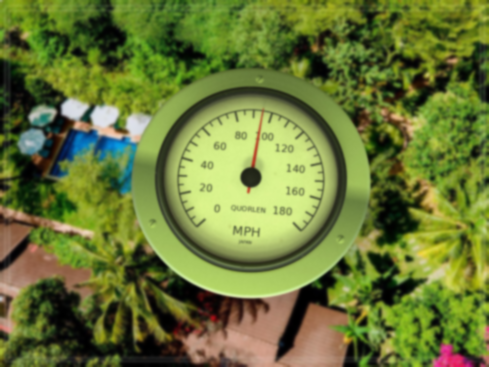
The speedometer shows 95,mph
